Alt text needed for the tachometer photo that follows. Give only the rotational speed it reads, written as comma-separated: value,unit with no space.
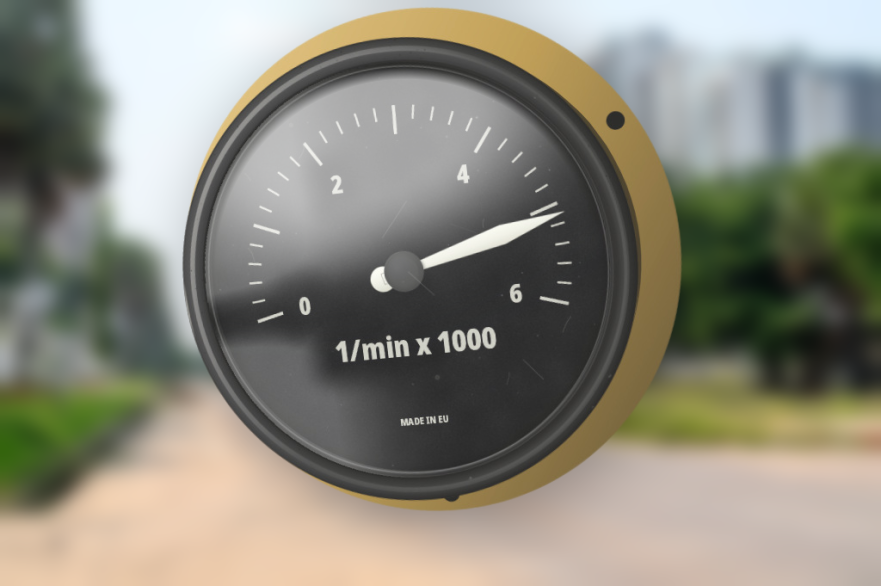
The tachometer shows 5100,rpm
